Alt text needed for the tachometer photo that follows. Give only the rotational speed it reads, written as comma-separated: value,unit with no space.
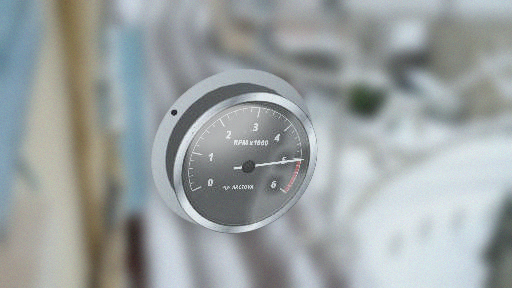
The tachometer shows 5000,rpm
